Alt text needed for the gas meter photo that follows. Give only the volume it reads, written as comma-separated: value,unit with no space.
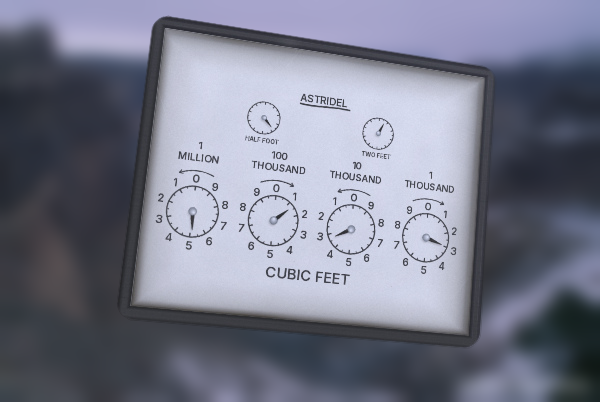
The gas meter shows 513300,ft³
